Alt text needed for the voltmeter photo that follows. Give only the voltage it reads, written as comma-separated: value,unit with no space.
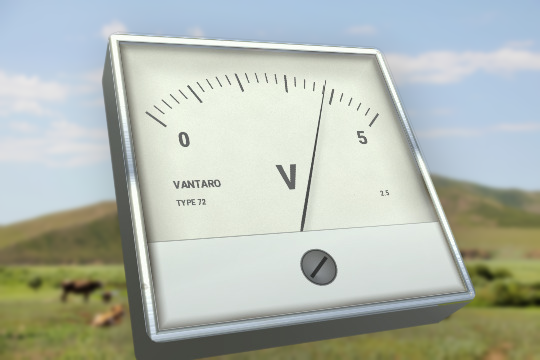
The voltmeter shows 3.8,V
